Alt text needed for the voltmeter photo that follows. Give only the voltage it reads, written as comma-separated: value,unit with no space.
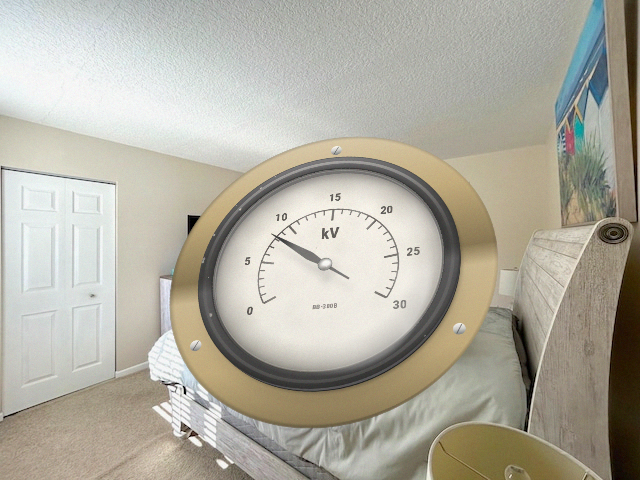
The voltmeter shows 8,kV
